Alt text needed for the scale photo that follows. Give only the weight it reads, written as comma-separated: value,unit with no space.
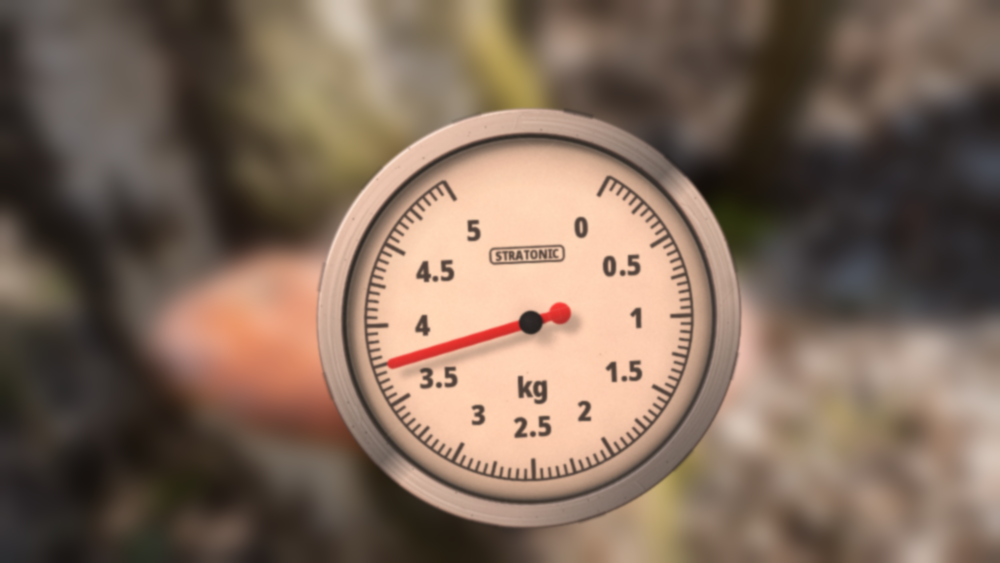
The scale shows 3.75,kg
